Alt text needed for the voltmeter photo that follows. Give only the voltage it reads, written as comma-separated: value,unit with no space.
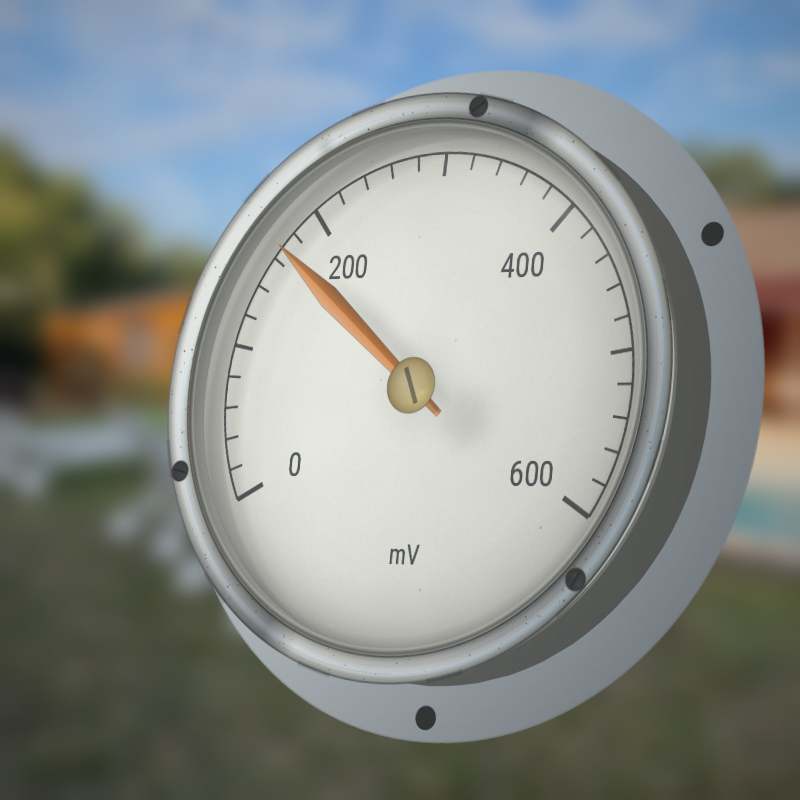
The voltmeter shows 170,mV
